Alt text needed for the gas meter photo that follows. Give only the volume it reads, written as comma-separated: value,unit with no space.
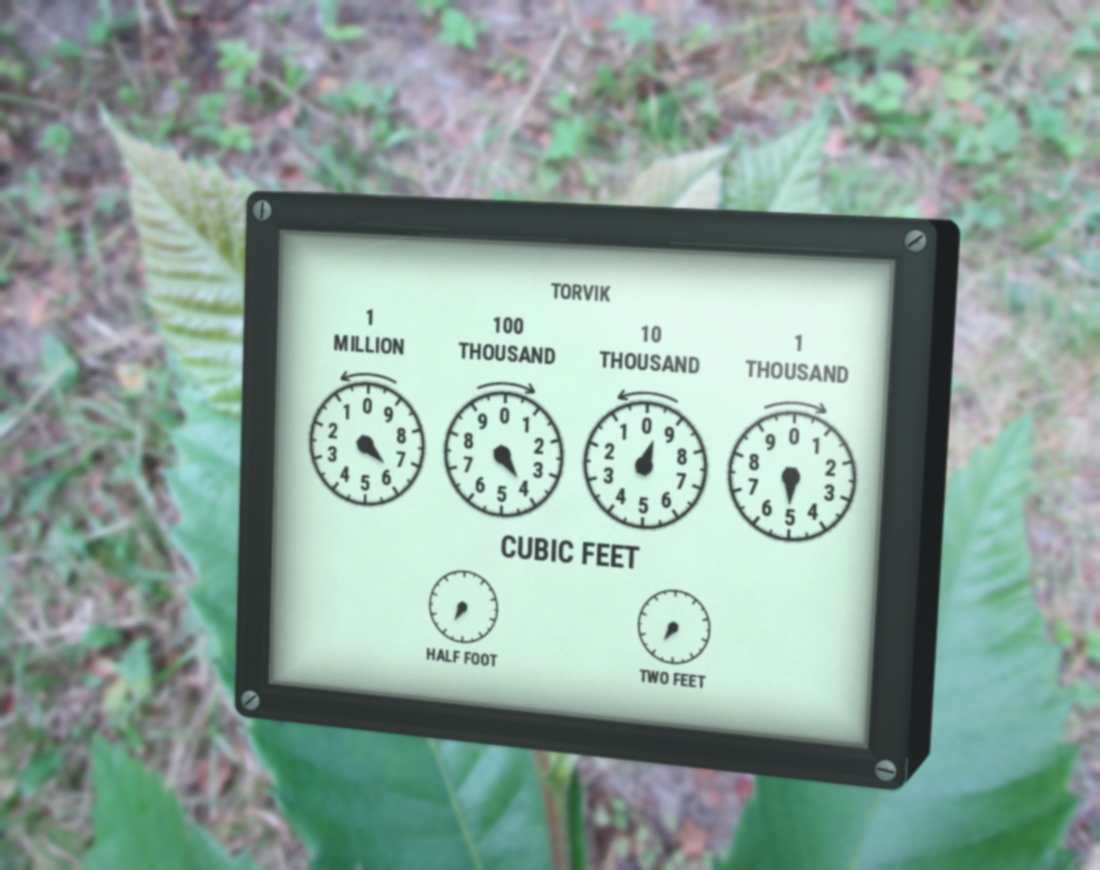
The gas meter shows 639500,ft³
